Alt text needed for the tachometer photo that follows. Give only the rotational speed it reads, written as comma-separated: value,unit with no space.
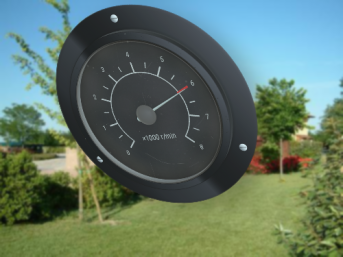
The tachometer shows 6000,rpm
